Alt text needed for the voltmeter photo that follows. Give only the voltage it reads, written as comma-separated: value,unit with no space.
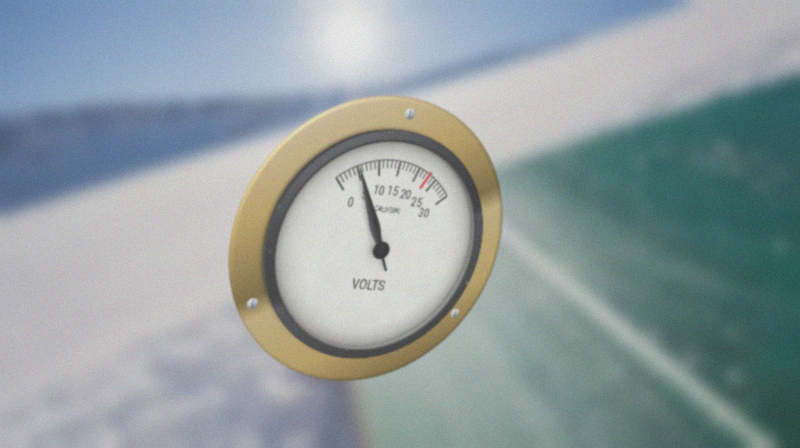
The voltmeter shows 5,V
